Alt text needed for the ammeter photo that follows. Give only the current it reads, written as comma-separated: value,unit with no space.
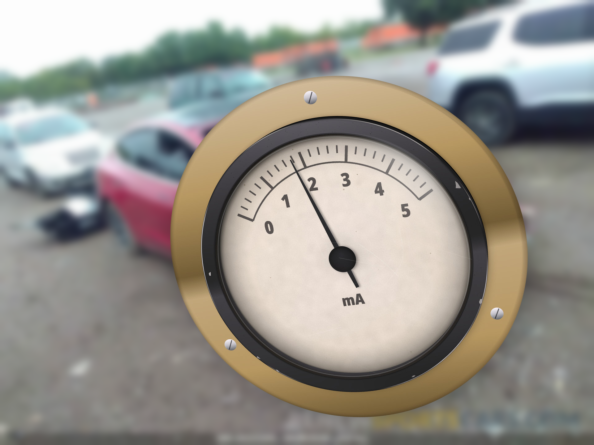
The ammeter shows 1.8,mA
